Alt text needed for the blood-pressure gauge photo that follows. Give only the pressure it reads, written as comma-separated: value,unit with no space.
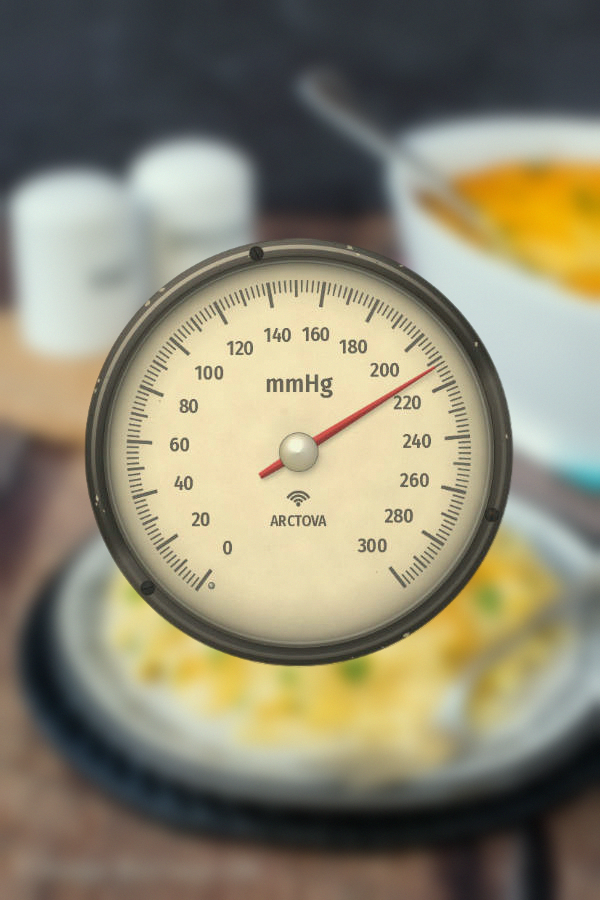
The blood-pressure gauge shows 212,mmHg
